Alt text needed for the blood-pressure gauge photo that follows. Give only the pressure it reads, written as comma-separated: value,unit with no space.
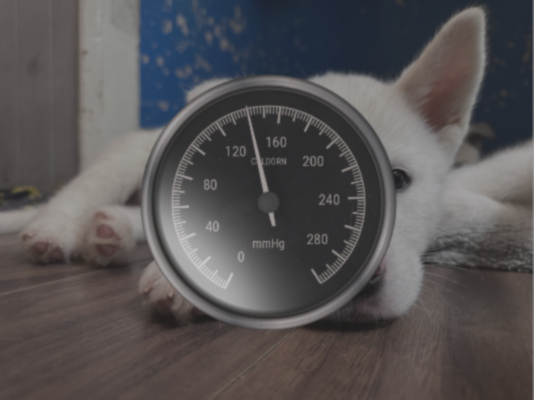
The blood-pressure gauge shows 140,mmHg
